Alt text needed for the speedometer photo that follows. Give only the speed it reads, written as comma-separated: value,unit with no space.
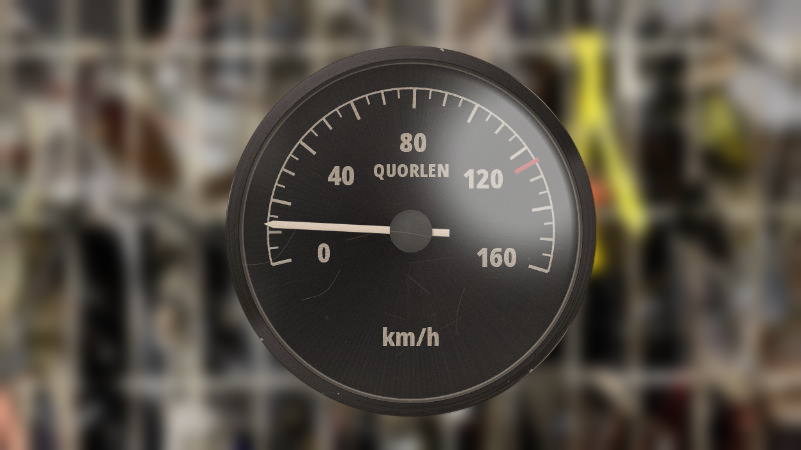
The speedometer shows 12.5,km/h
